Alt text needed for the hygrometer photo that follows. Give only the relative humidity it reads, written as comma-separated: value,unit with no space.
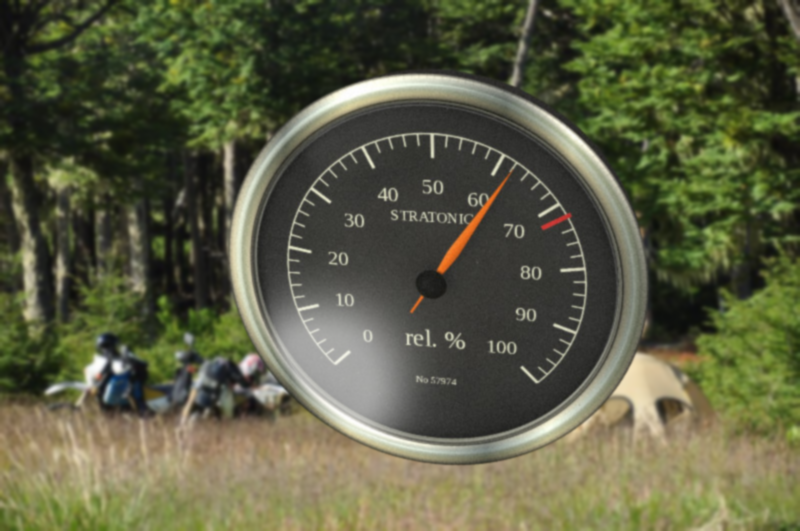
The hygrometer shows 62,%
